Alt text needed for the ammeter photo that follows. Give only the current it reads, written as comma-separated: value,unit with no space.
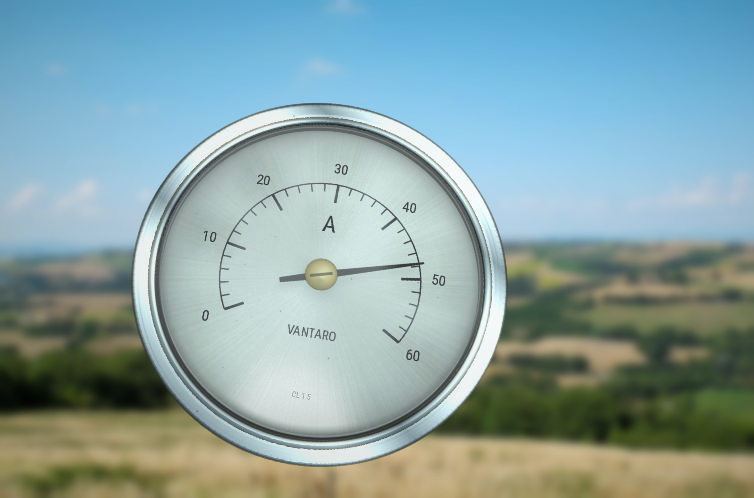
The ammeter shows 48,A
